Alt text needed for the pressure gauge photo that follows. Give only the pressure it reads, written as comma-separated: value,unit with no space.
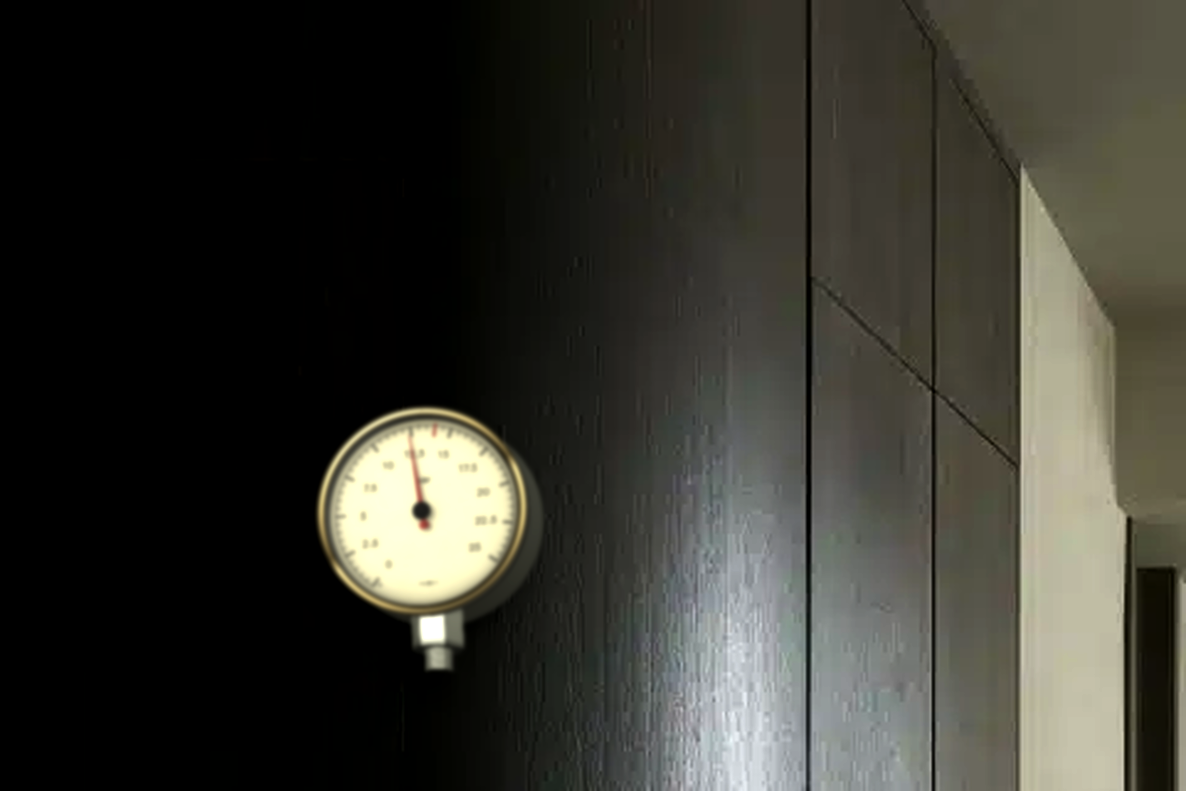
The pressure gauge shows 12.5,bar
